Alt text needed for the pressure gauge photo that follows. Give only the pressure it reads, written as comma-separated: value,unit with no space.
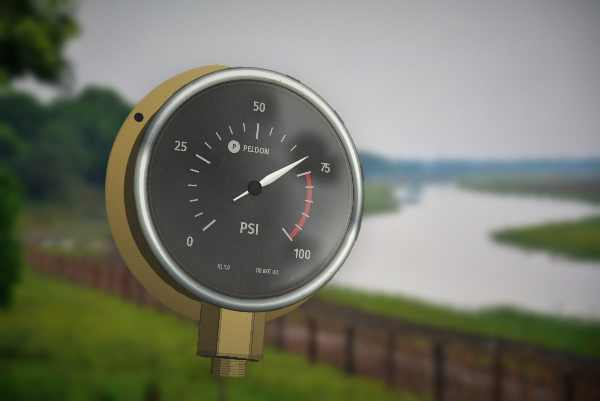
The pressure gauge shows 70,psi
